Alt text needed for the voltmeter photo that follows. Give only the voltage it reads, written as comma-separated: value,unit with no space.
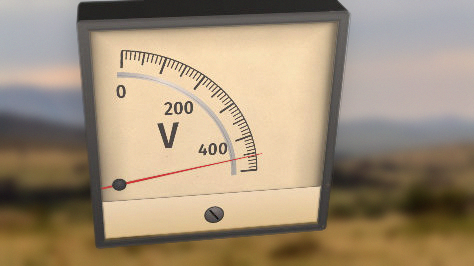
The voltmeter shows 450,V
